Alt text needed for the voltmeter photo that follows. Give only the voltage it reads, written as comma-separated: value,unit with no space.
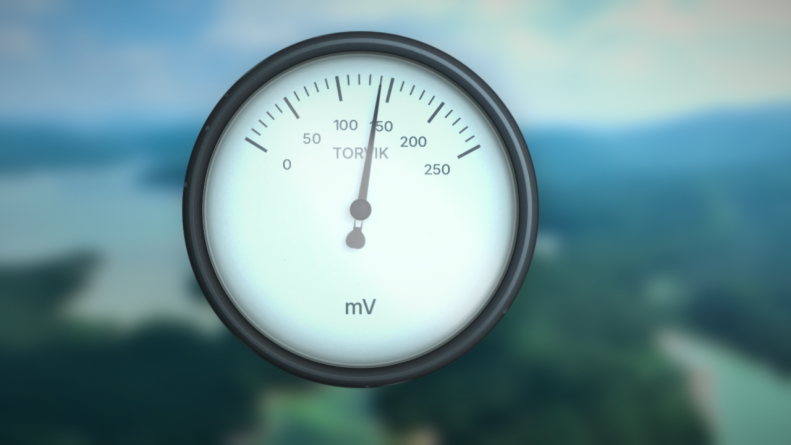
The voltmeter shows 140,mV
